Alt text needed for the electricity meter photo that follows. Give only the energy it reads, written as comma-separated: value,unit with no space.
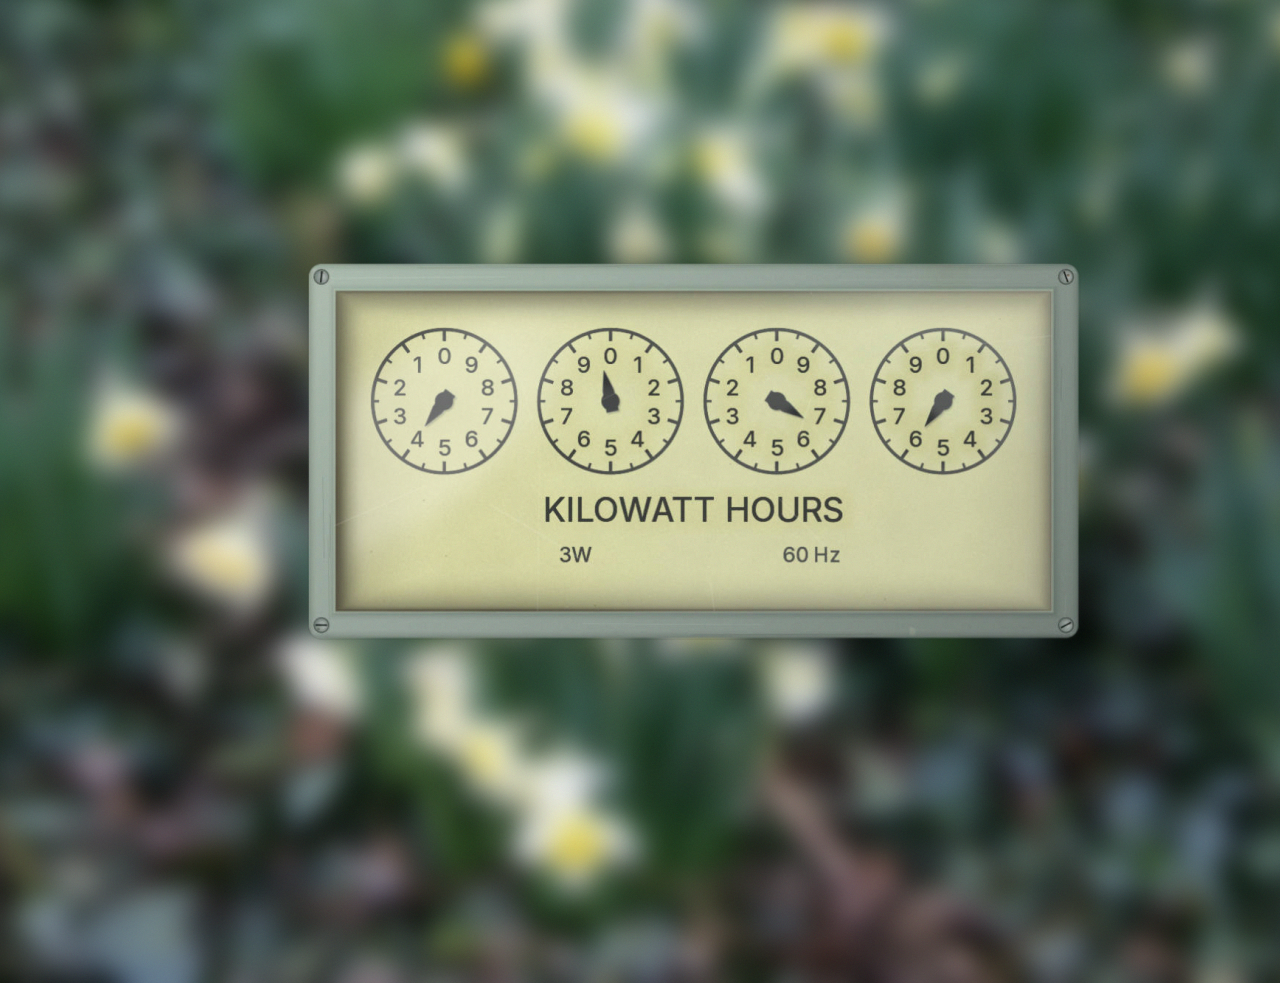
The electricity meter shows 3966,kWh
